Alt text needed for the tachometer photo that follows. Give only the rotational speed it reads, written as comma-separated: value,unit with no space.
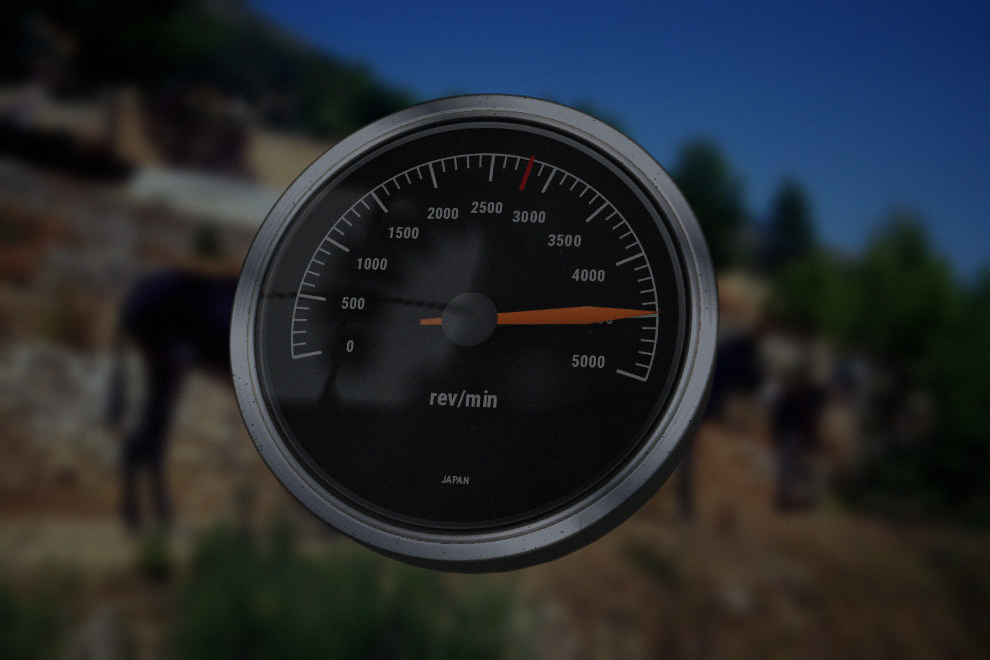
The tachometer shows 4500,rpm
